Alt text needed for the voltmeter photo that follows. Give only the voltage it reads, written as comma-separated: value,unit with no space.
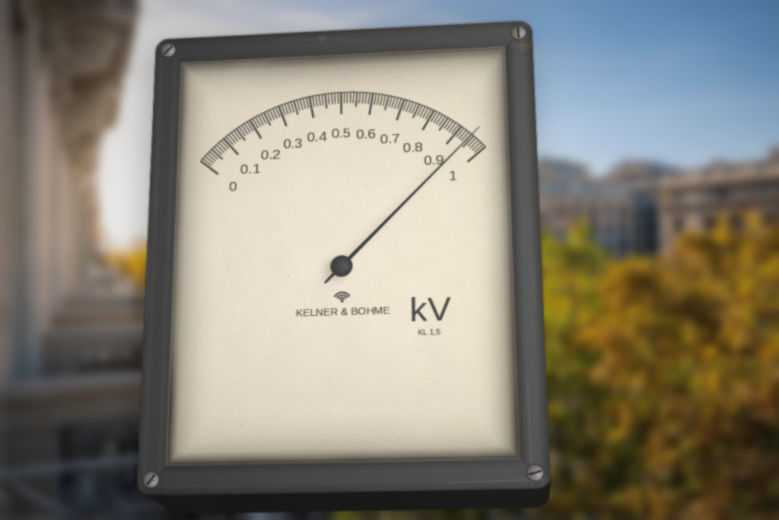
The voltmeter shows 0.95,kV
